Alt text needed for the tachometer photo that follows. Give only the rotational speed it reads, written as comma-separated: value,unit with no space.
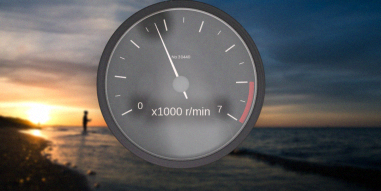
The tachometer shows 2750,rpm
